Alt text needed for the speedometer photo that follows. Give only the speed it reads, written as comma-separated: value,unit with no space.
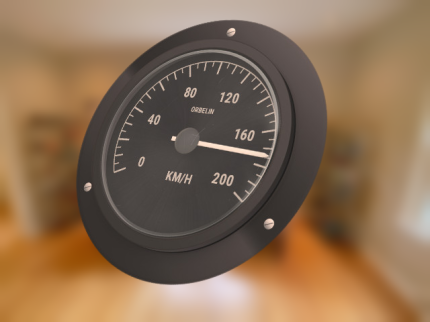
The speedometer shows 175,km/h
